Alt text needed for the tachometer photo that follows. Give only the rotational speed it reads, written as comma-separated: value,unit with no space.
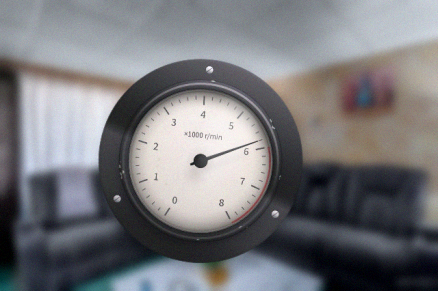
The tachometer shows 5800,rpm
